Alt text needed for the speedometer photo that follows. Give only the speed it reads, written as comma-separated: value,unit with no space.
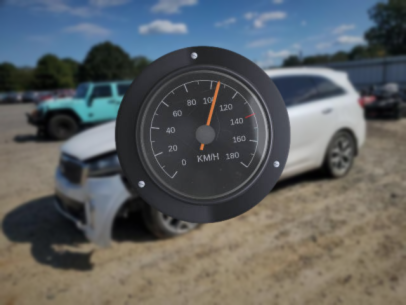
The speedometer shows 105,km/h
